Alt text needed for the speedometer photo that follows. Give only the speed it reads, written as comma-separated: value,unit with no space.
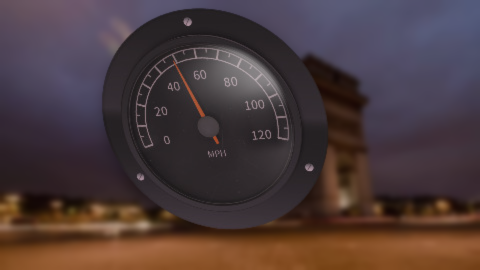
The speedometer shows 50,mph
